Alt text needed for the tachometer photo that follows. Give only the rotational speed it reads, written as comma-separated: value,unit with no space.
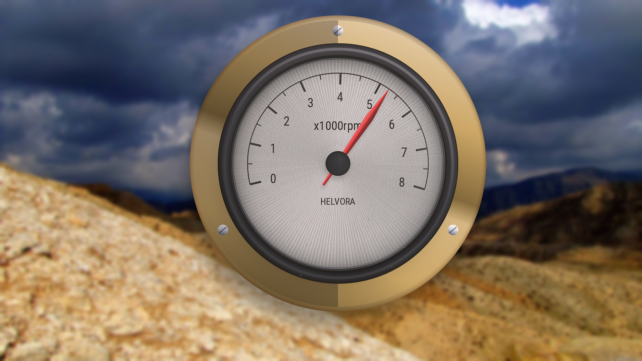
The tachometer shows 5250,rpm
